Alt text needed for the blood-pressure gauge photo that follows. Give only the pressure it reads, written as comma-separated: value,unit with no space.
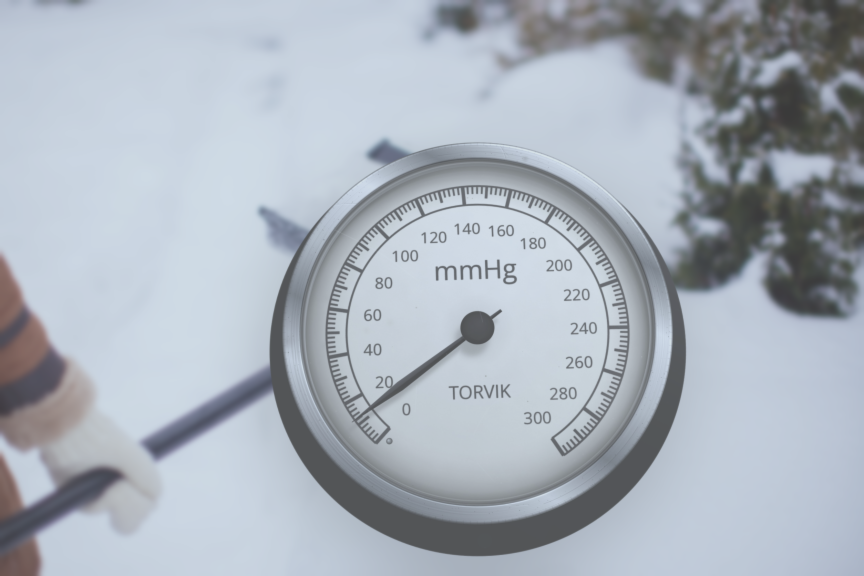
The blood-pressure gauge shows 12,mmHg
